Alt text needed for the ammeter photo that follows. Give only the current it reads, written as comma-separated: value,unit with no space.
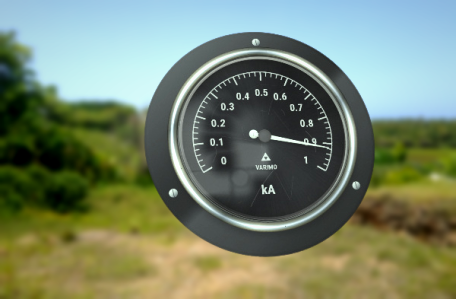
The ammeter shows 0.92,kA
